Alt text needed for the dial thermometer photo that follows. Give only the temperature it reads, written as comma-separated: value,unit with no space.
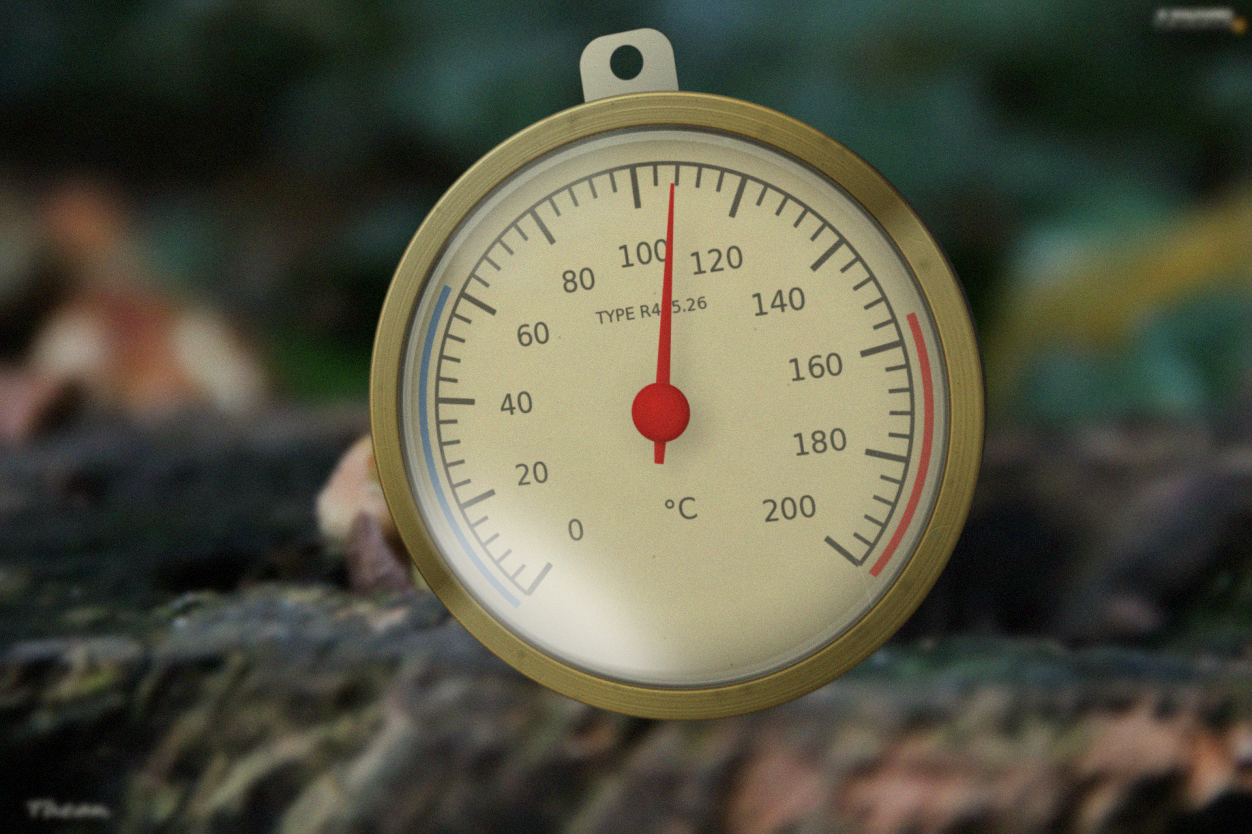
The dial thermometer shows 108,°C
